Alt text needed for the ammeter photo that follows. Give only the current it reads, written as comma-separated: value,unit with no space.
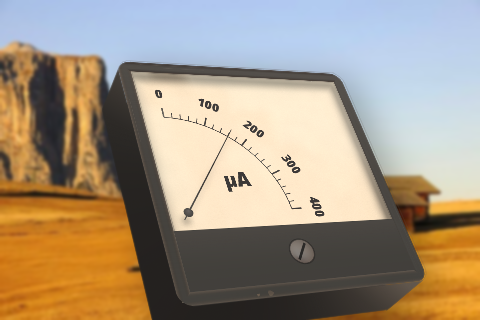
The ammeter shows 160,µA
